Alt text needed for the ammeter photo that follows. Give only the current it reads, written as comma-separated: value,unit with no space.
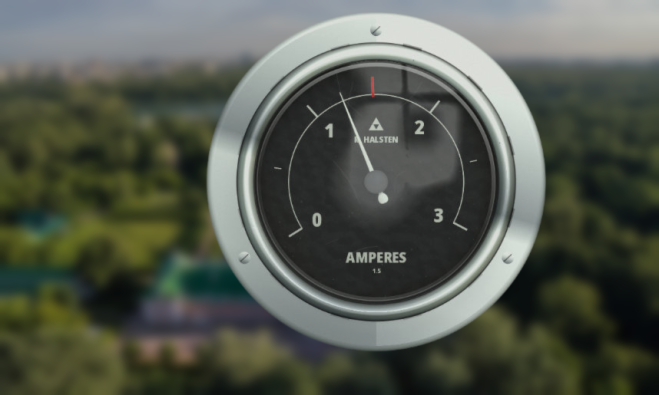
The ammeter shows 1.25,A
